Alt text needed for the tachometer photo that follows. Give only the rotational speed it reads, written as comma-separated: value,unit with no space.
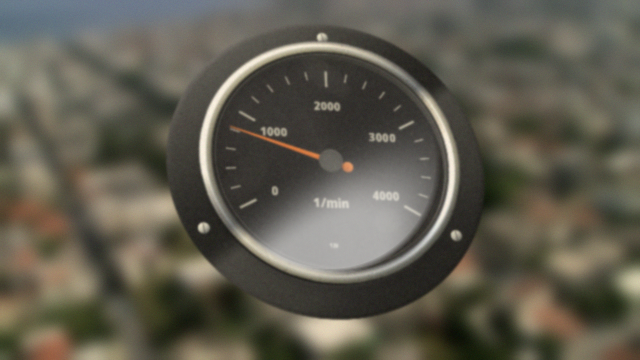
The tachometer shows 800,rpm
